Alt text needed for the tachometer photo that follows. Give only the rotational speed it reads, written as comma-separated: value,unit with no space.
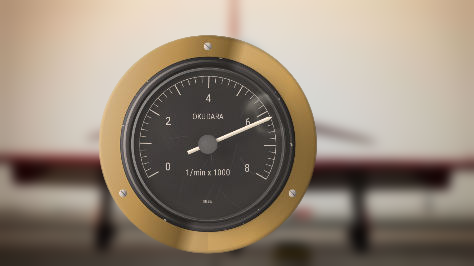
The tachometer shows 6200,rpm
